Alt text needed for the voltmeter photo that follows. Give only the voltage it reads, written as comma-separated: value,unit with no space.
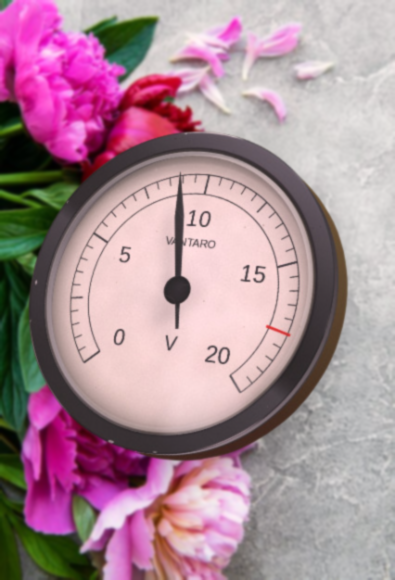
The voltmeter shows 9,V
